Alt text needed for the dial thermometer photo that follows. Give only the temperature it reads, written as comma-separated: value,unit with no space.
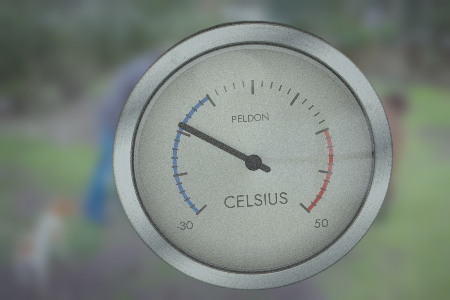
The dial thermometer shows -8,°C
